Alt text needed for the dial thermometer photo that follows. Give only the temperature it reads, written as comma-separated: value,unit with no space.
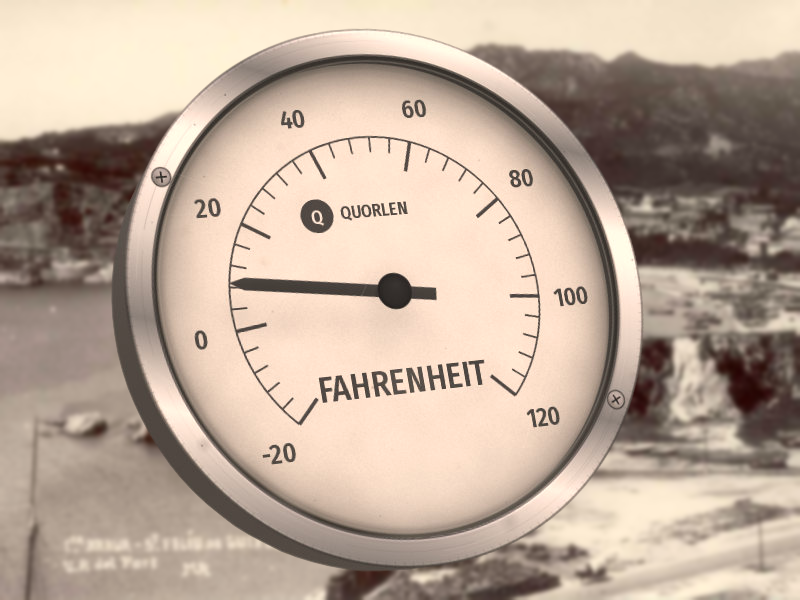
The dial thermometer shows 8,°F
